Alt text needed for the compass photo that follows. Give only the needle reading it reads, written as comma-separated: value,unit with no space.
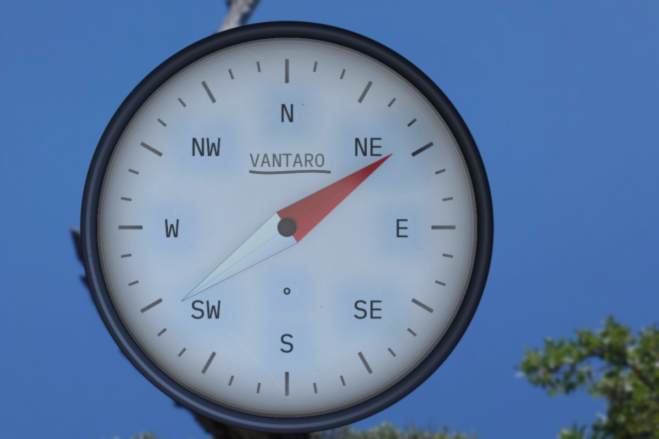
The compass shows 55,°
